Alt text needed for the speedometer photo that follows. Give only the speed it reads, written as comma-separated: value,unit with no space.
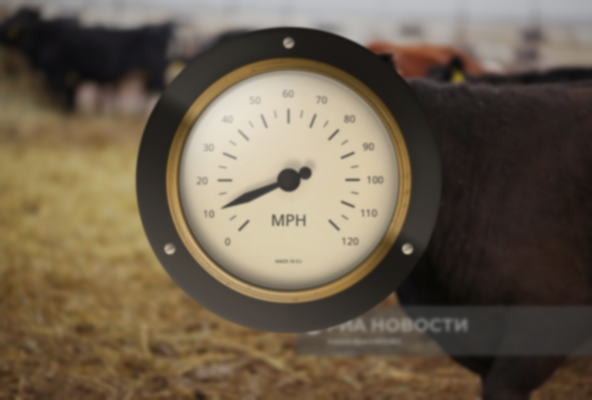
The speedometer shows 10,mph
